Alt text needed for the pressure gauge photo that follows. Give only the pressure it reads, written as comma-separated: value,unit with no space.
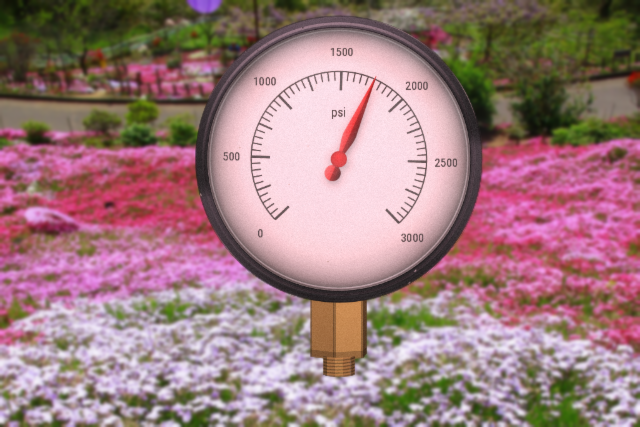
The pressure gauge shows 1750,psi
